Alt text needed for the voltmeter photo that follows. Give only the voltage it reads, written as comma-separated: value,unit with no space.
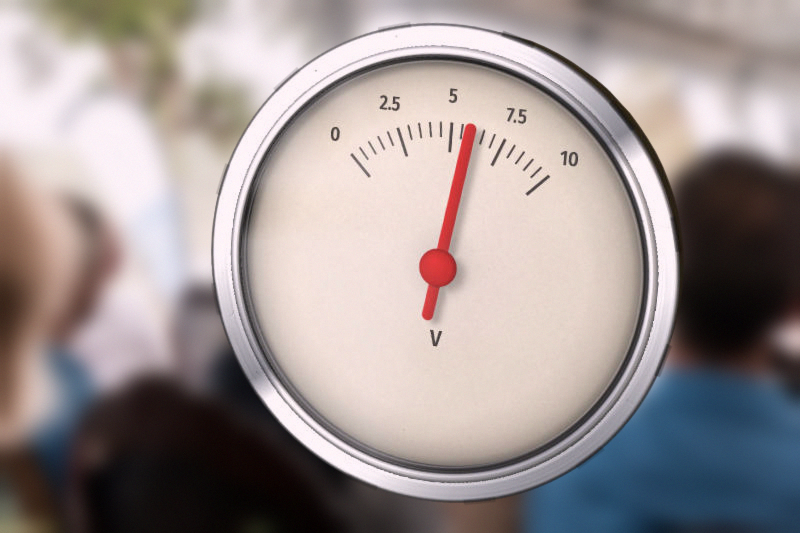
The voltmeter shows 6,V
